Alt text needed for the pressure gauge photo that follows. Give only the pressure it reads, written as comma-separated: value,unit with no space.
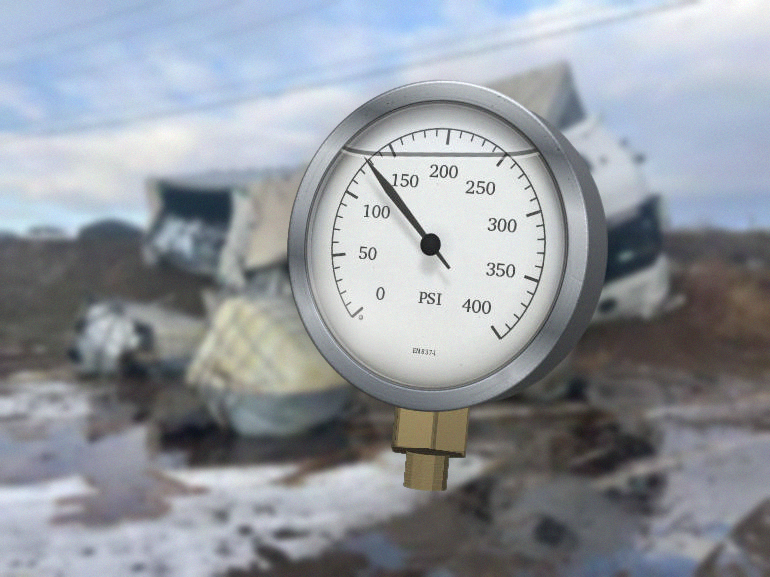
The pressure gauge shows 130,psi
